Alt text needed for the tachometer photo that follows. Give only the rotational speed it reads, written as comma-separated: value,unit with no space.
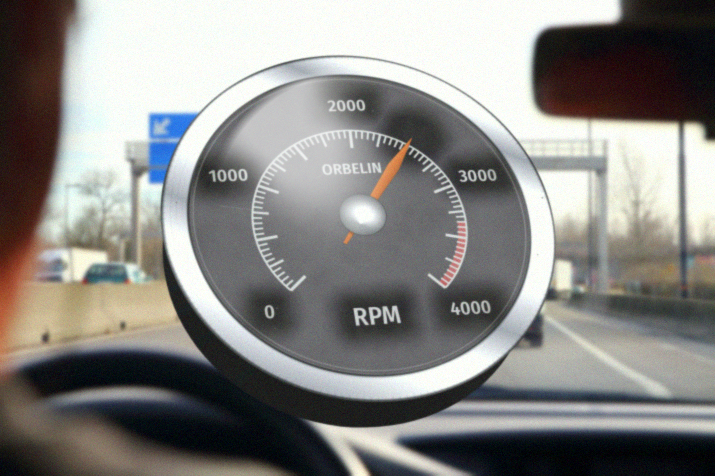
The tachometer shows 2500,rpm
